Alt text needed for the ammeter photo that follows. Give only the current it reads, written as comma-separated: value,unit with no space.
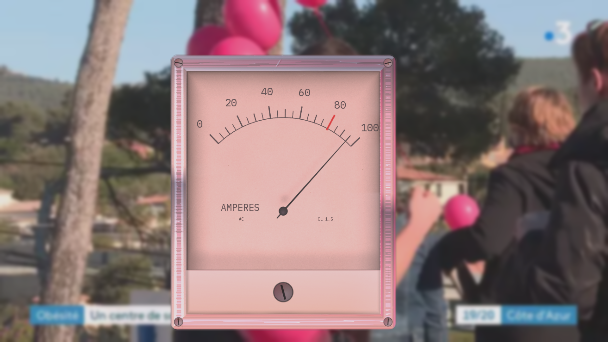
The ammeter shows 95,A
